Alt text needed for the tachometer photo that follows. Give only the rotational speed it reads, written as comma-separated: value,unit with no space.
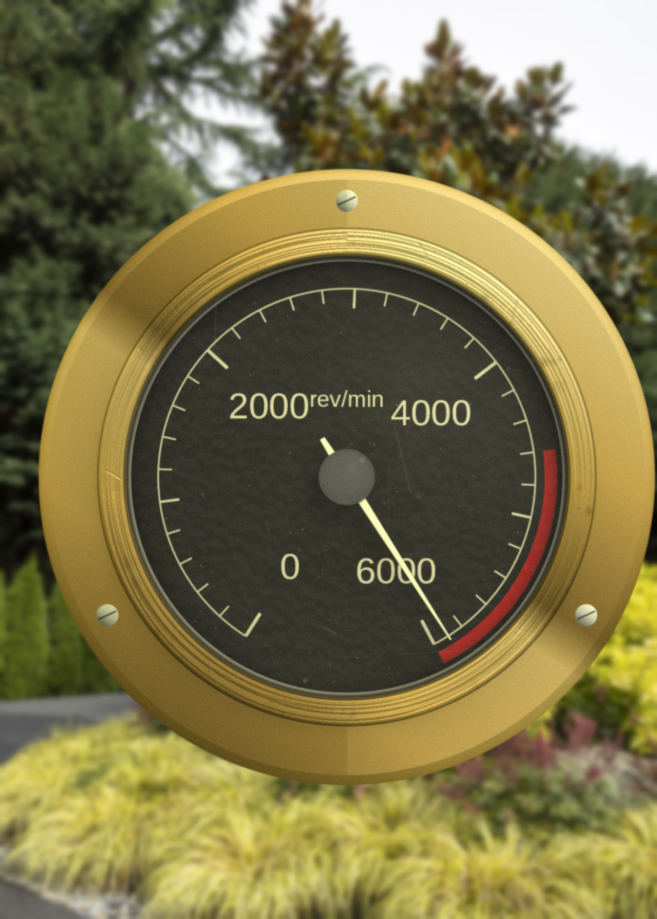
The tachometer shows 5900,rpm
